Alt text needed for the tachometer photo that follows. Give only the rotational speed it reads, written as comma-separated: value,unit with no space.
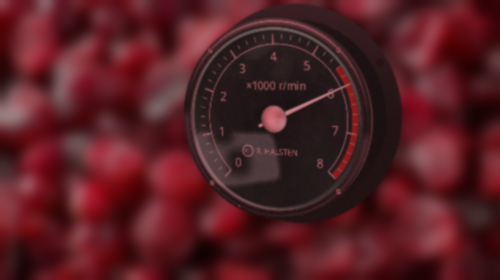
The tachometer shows 6000,rpm
